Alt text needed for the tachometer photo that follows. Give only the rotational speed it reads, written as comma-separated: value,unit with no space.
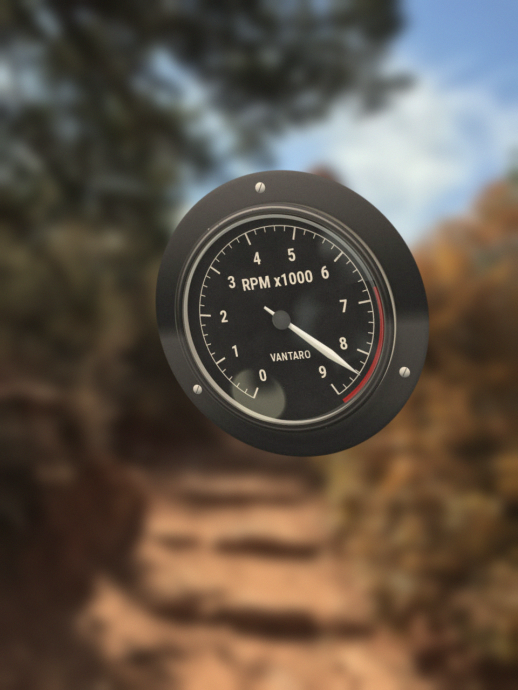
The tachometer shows 8400,rpm
